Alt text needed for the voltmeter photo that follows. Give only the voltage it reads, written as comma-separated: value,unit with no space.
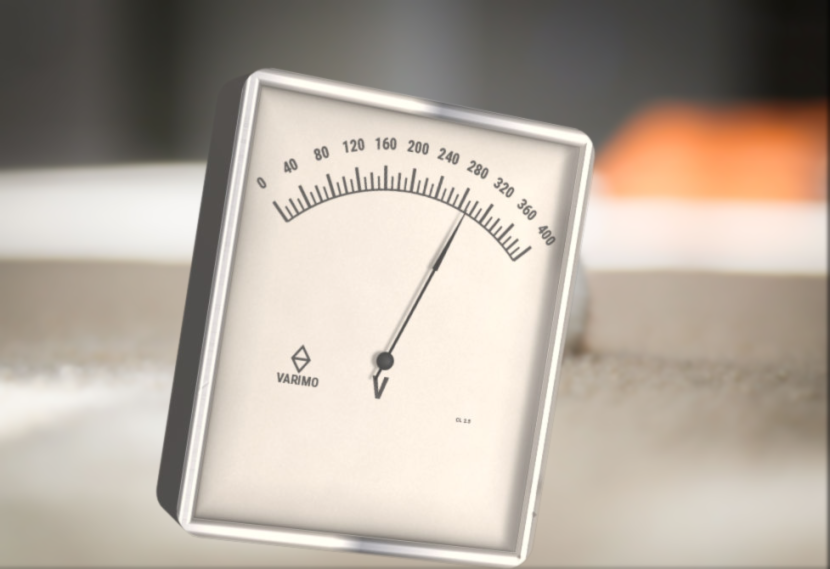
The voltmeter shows 290,V
